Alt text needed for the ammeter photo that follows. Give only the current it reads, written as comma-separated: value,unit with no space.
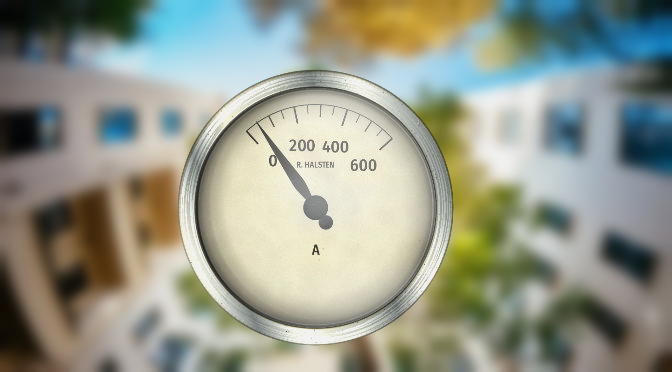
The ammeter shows 50,A
